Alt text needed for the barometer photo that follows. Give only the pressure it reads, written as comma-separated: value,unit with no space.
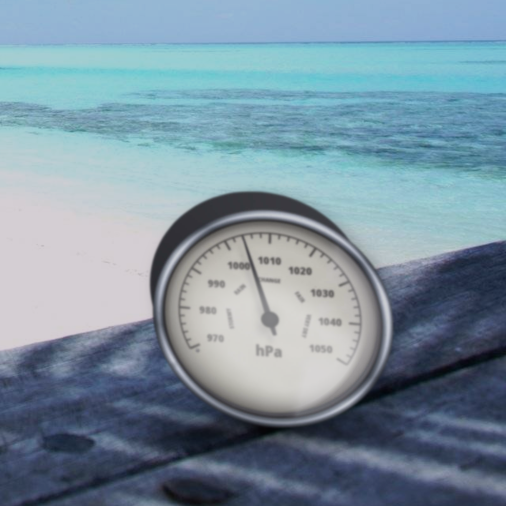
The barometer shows 1004,hPa
